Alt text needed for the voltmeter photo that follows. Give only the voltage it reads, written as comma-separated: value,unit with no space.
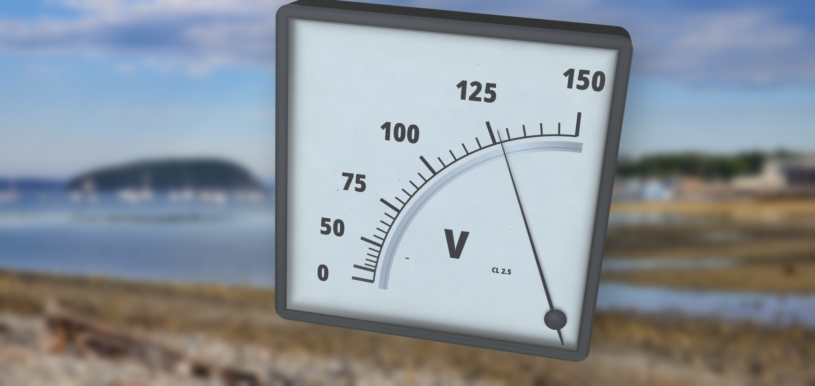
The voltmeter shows 127.5,V
